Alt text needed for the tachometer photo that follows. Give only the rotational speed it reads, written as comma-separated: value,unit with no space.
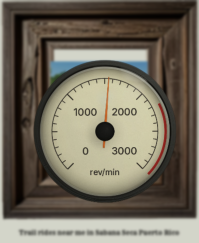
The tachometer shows 1550,rpm
